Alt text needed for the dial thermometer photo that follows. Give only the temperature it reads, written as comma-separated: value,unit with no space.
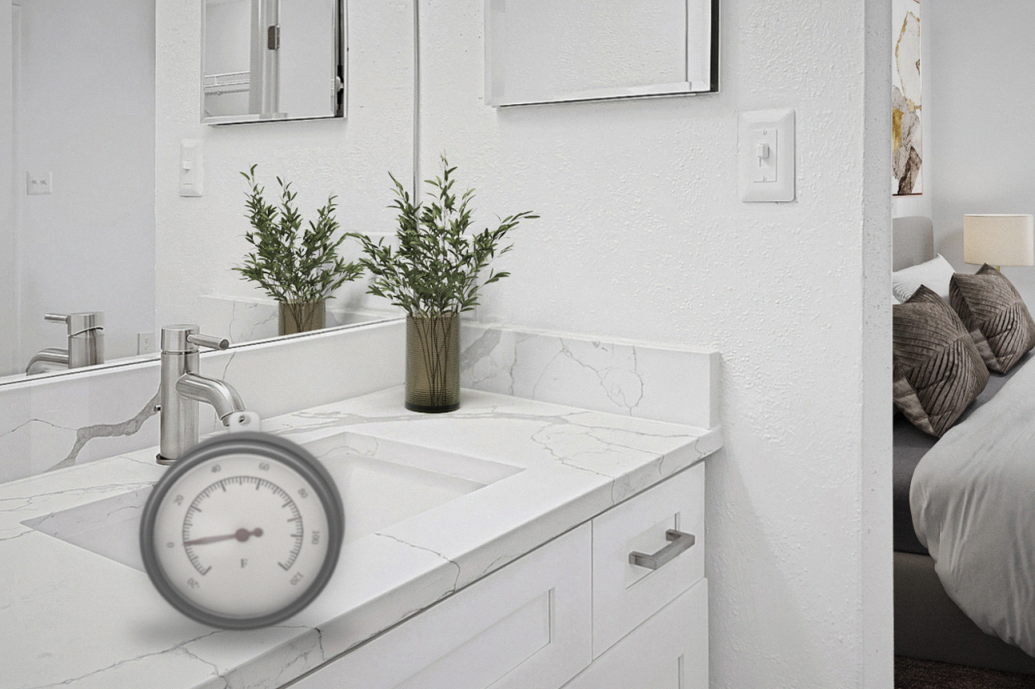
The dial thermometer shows 0,°F
